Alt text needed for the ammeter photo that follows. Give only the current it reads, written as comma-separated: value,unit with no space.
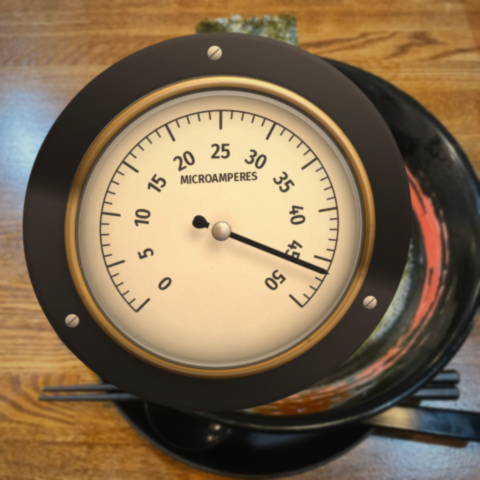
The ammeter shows 46,µA
